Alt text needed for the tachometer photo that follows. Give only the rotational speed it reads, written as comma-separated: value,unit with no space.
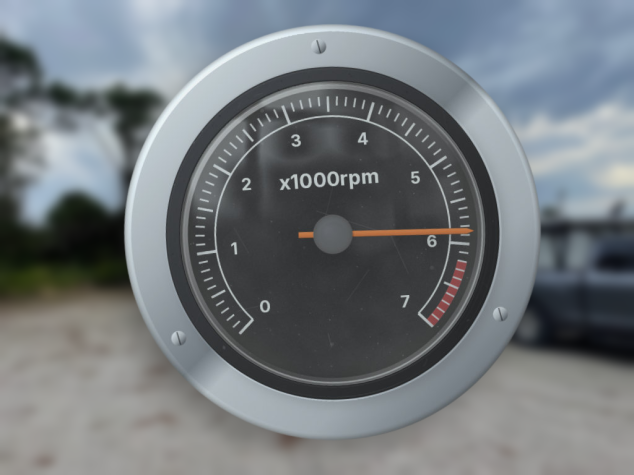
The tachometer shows 5850,rpm
